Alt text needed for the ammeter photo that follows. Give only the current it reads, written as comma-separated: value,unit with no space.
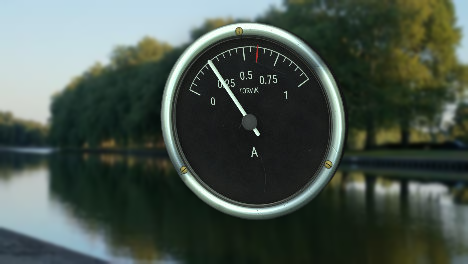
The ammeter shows 0.25,A
